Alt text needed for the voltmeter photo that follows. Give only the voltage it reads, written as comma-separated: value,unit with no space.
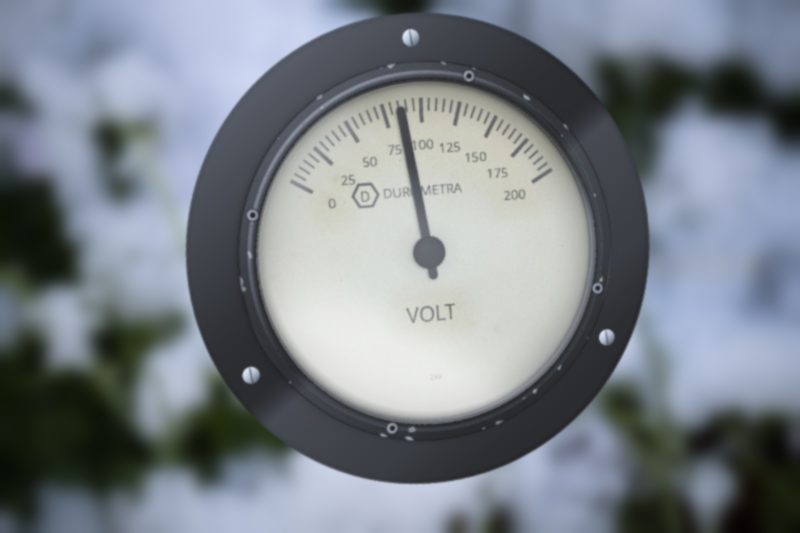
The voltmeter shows 85,V
